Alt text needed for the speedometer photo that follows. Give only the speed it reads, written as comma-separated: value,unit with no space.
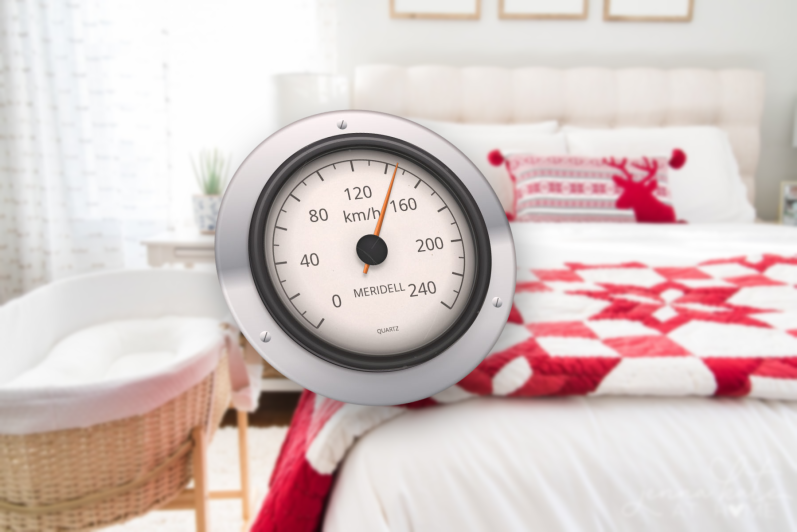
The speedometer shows 145,km/h
